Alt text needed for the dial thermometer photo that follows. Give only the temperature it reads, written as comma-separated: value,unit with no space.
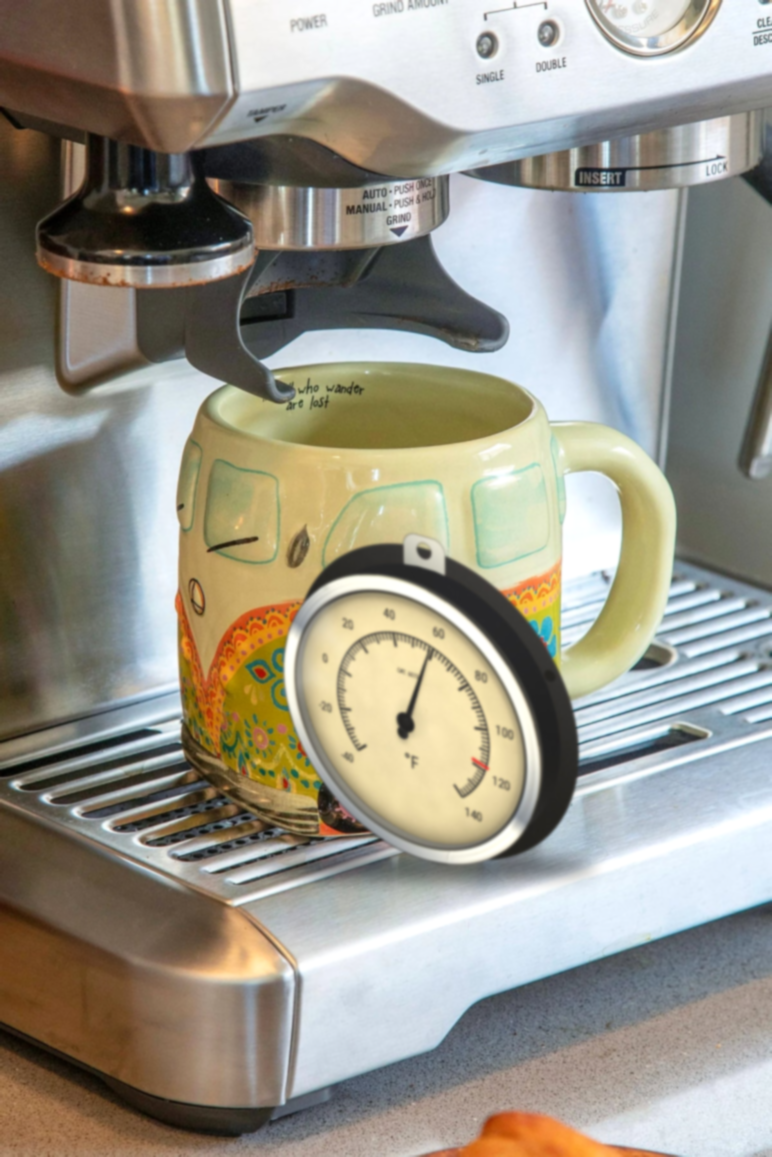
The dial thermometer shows 60,°F
